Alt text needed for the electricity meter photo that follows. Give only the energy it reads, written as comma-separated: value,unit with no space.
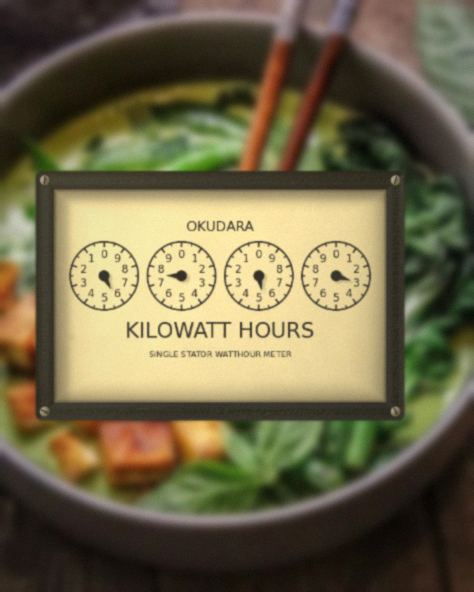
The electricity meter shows 5753,kWh
